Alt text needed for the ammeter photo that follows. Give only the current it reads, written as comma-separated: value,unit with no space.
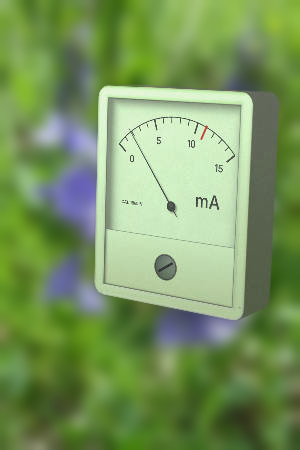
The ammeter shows 2,mA
